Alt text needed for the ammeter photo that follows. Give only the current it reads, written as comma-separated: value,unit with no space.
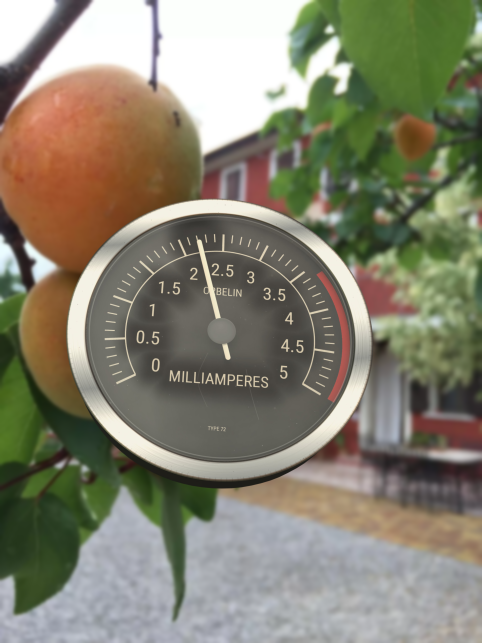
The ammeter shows 2.2,mA
